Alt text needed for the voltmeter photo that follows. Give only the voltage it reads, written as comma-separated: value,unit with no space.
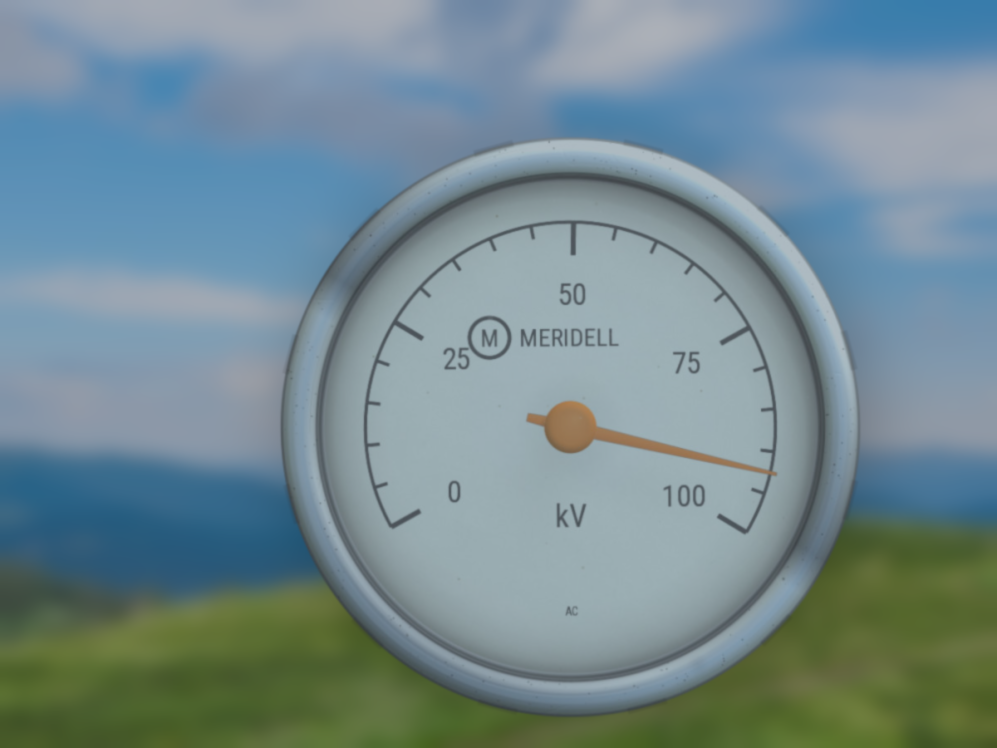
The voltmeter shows 92.5,kV
